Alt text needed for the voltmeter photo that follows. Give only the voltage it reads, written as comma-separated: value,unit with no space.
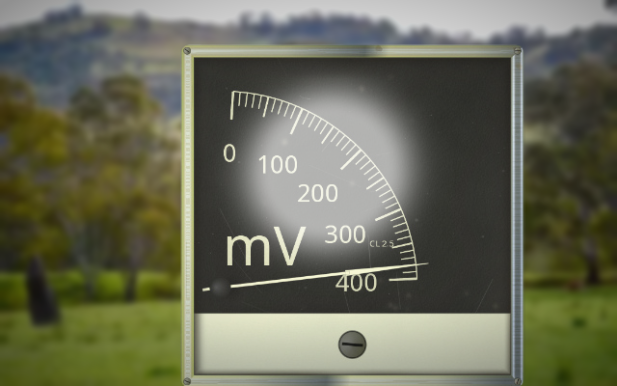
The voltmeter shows 380,mV
